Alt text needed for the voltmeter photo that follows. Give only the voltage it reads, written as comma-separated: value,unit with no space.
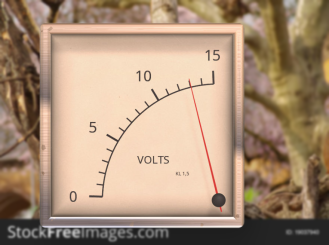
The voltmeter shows 13,V
